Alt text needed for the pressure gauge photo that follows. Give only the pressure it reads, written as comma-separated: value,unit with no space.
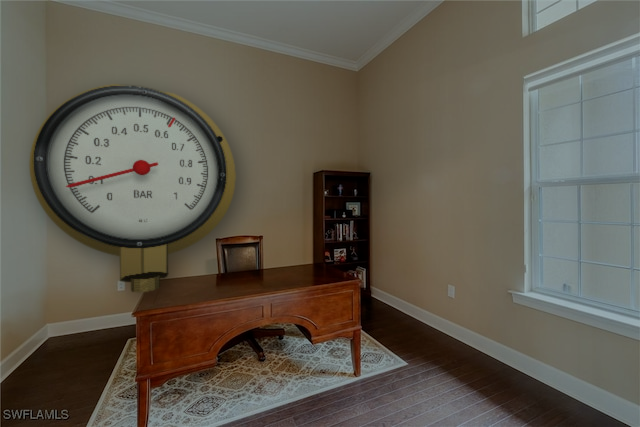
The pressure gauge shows 0.1,bar
